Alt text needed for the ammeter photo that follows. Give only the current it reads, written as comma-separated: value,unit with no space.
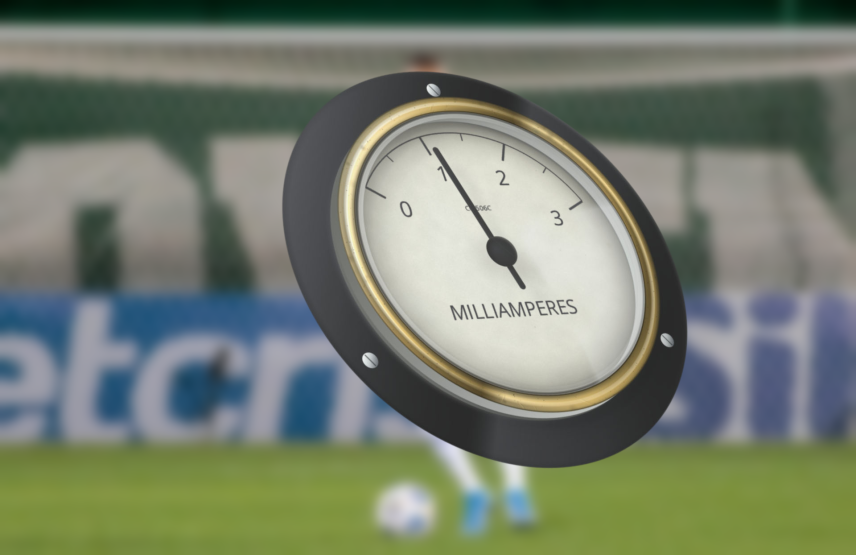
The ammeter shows 1,mA
